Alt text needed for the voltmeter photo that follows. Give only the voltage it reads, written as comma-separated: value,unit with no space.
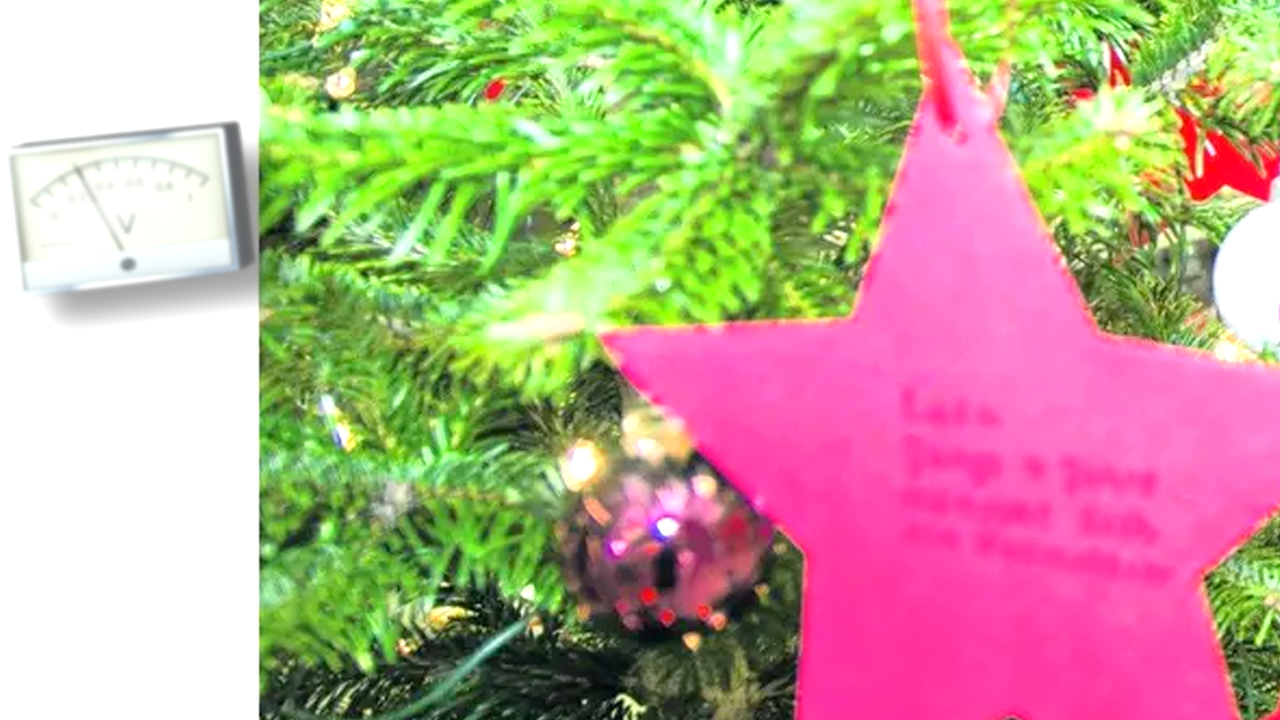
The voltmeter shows 0.3,V
